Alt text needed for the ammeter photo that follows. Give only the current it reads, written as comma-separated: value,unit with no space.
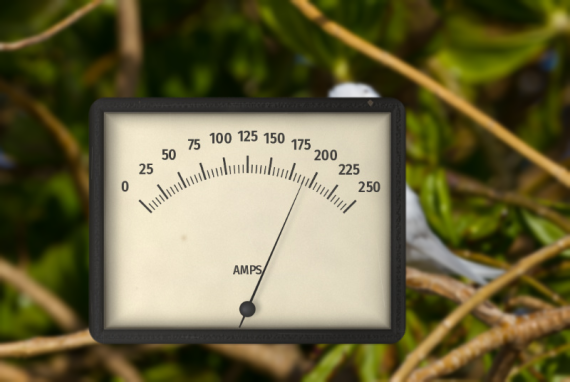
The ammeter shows 190,A
